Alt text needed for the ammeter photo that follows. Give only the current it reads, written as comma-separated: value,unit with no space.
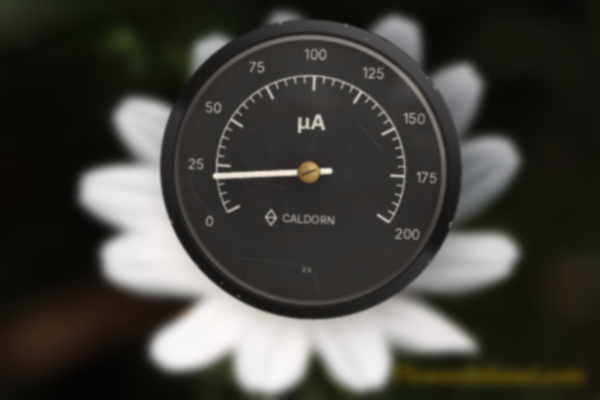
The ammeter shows 20,µA
